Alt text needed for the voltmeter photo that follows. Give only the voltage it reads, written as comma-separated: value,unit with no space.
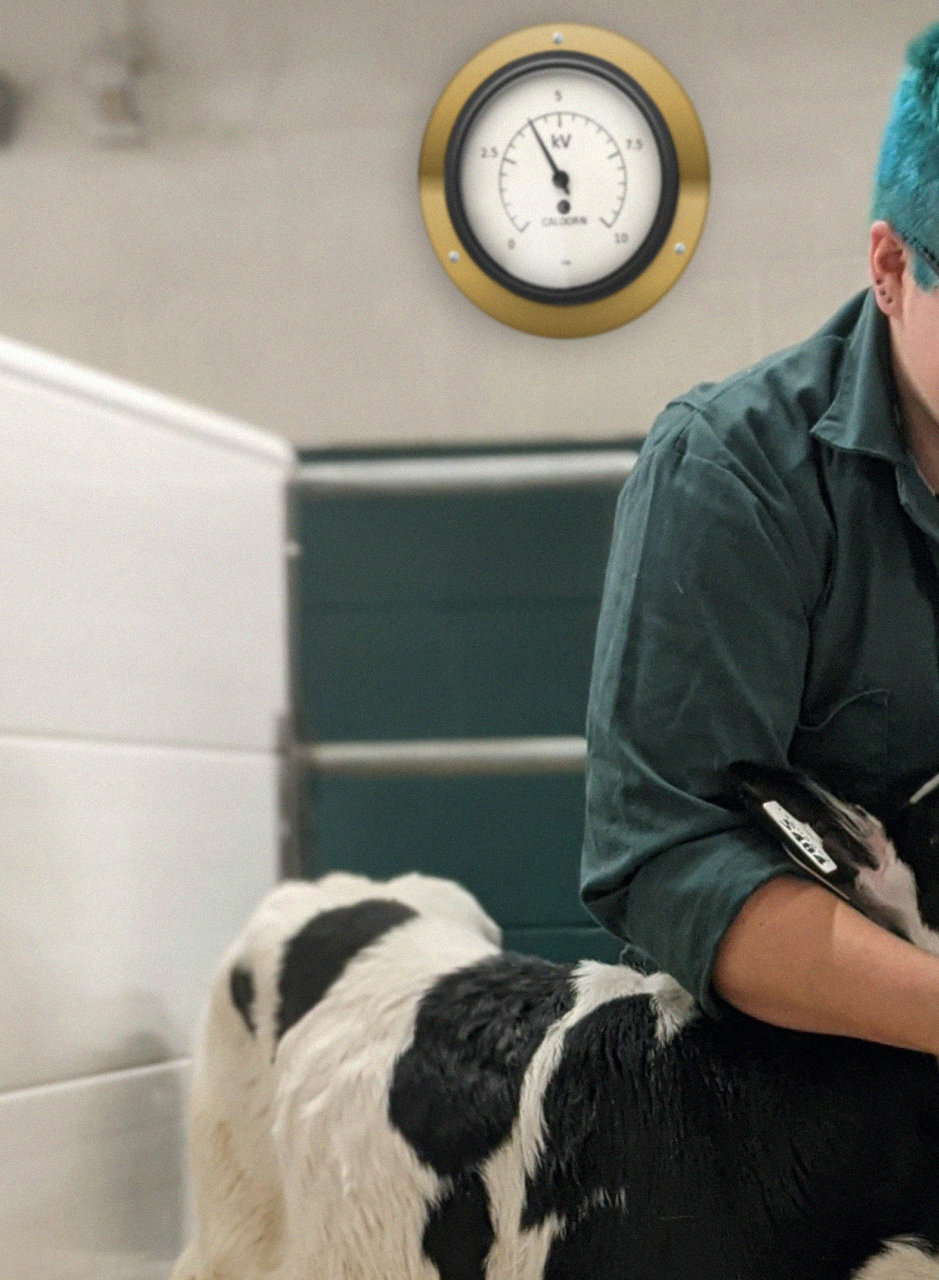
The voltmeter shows 4,kV
